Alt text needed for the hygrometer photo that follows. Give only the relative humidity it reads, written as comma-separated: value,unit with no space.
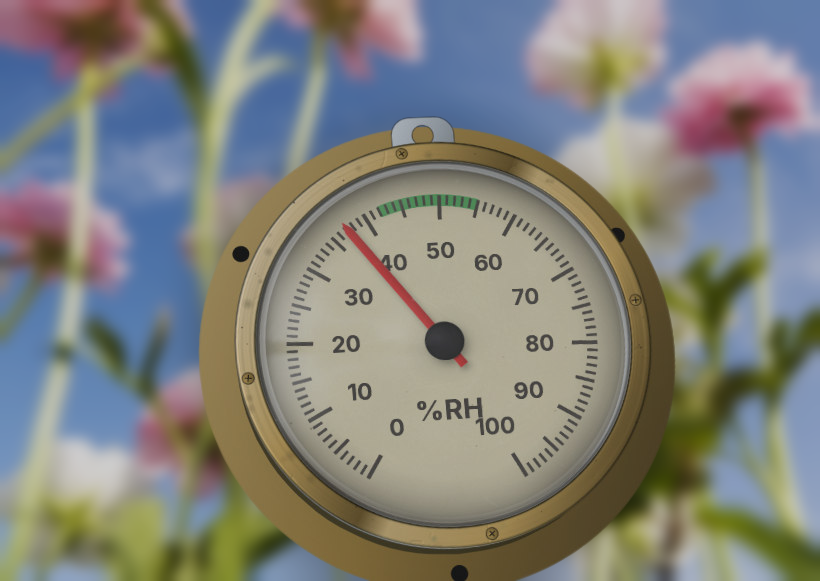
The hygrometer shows 37,%
